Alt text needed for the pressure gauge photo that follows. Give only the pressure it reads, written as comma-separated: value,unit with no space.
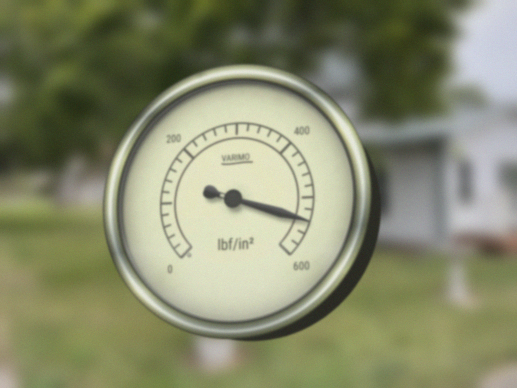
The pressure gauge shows 540,psi
